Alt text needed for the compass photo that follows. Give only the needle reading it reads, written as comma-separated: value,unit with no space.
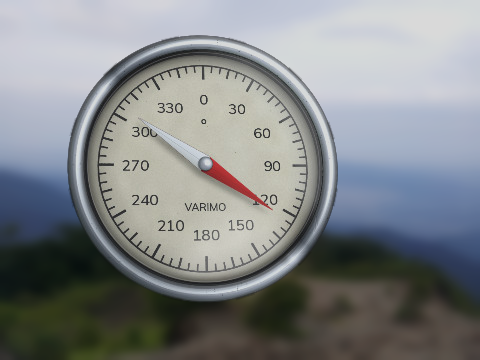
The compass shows 125,°
